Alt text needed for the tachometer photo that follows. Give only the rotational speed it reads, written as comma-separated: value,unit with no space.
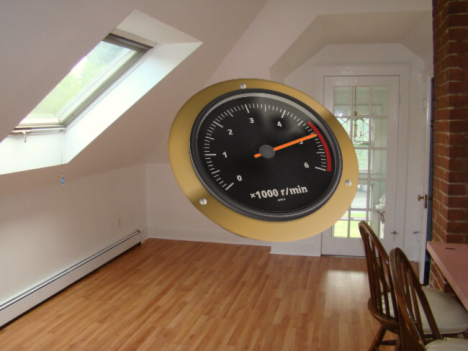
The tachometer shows 5000,rpm
